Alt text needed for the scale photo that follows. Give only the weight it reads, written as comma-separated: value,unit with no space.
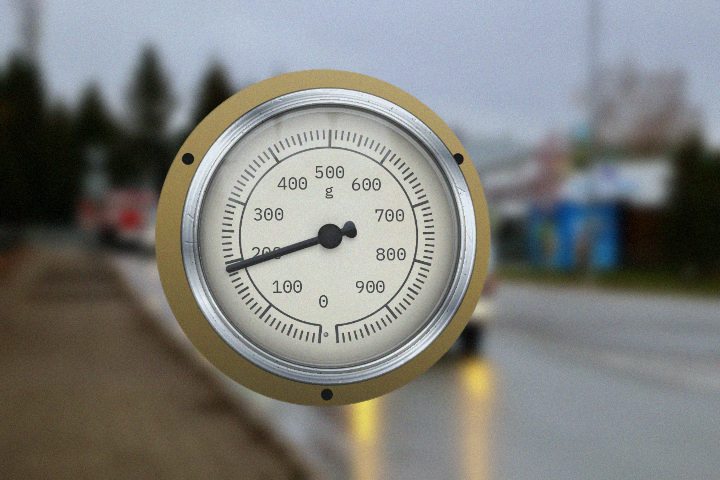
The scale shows 190,g
